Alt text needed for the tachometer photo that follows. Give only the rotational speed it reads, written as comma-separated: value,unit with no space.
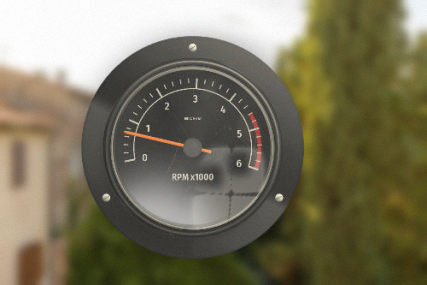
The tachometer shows 700,rpm
